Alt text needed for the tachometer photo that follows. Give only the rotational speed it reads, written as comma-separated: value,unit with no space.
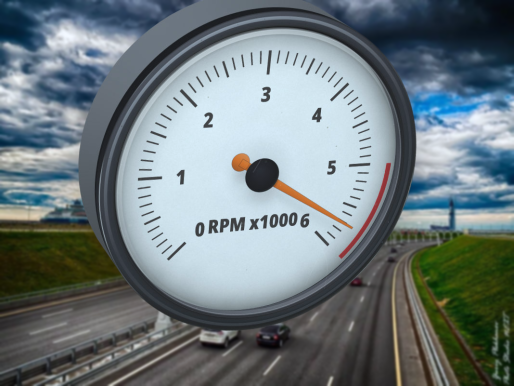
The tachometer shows 5700,rpm
